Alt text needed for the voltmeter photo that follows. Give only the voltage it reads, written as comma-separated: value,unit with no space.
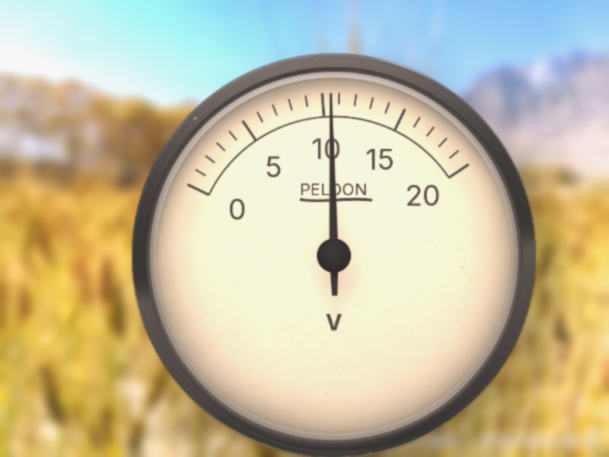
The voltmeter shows 10.5,V
